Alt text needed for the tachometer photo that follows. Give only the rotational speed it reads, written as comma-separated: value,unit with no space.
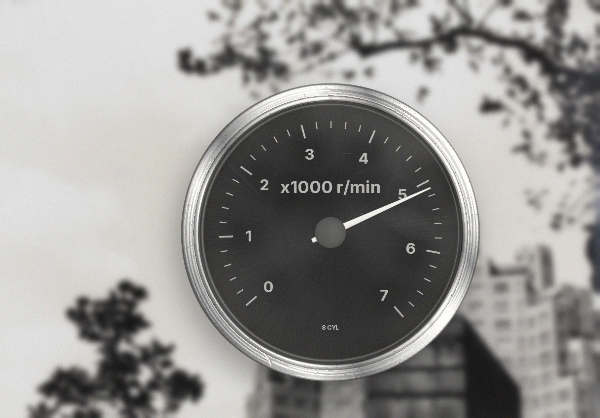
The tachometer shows 5100,rpm
